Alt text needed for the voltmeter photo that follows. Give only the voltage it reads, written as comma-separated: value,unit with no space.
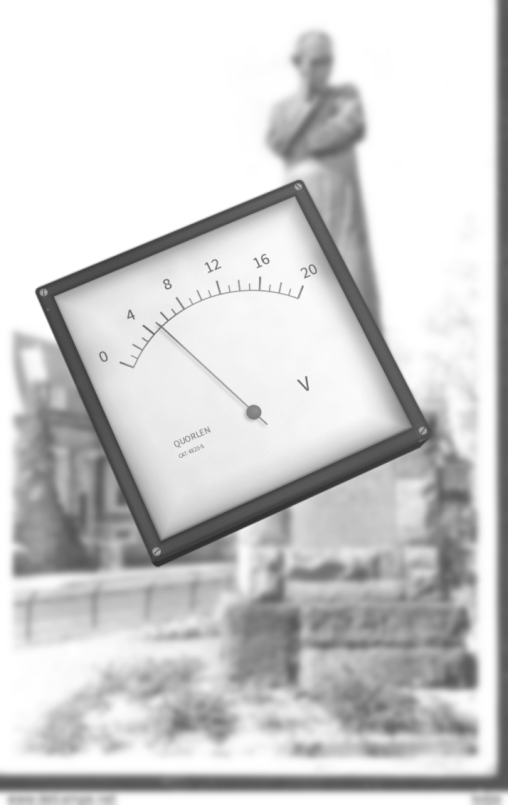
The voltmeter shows 5,V
